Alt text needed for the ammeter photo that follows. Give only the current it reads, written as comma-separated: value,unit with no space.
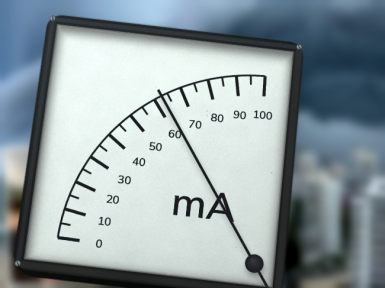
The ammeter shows 62.5,mA
